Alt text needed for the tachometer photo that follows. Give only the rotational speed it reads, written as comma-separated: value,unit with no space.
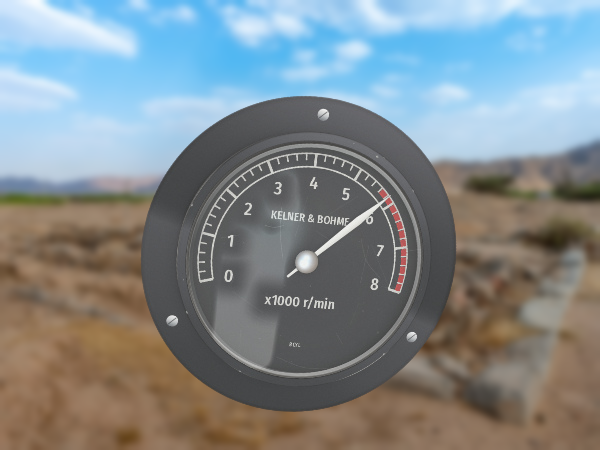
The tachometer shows 5800,rpm
